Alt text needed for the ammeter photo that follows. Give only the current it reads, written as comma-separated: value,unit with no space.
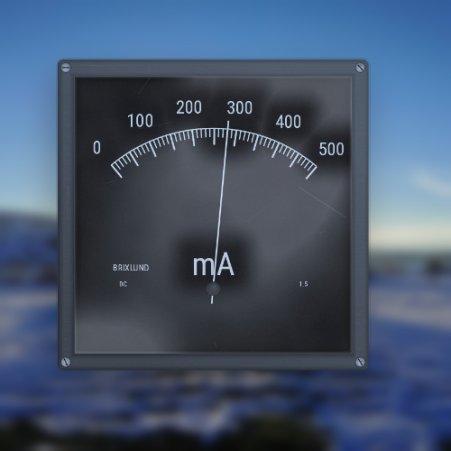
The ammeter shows 280,mA
